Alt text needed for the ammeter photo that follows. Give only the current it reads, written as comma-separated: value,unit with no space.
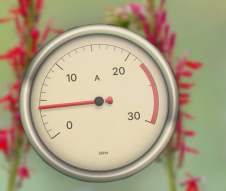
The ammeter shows 4,A
